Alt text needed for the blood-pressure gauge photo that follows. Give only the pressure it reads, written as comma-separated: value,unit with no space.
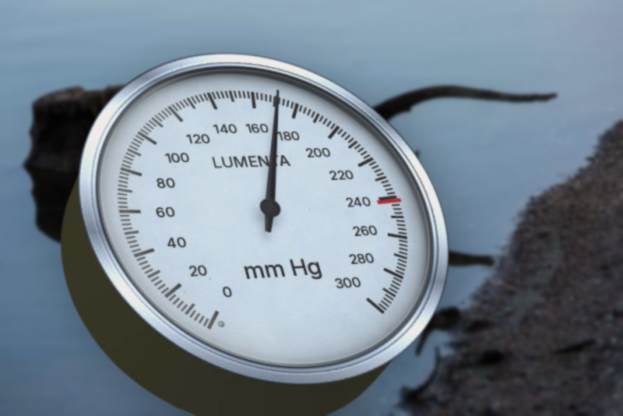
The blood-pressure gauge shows 170,mmHg
